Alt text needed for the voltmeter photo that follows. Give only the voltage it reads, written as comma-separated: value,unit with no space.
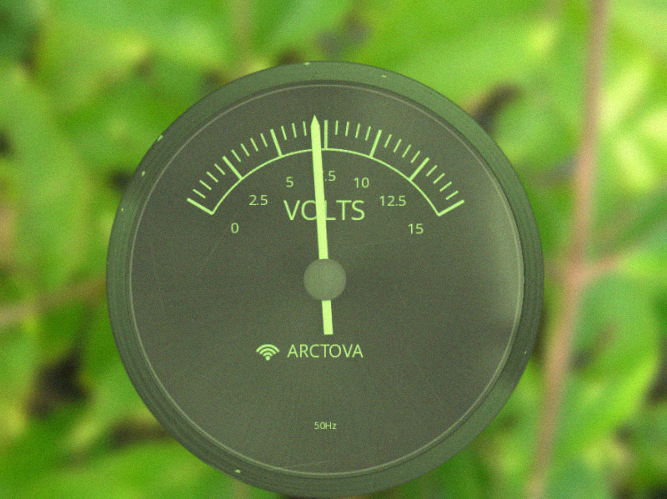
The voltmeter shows 7,V
